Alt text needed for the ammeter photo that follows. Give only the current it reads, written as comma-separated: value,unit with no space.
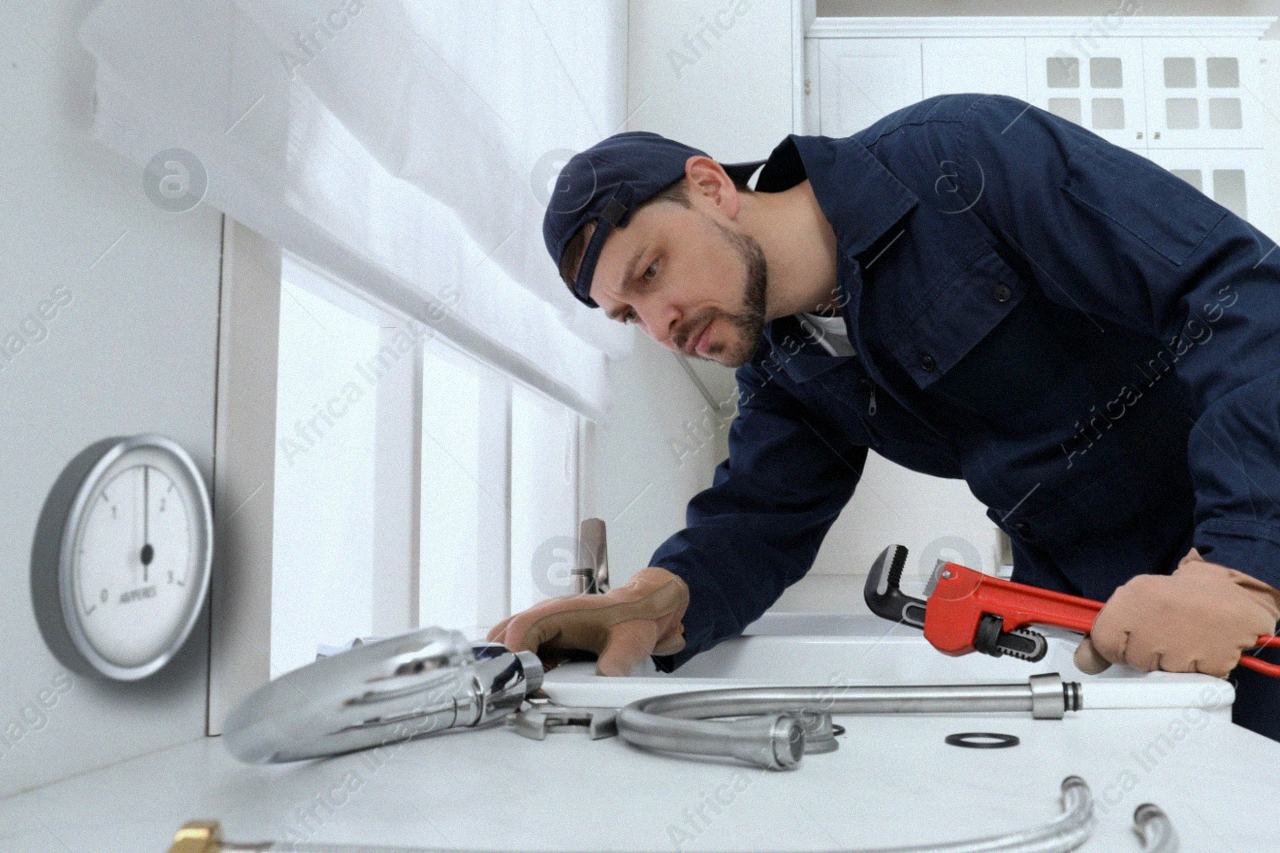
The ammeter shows 1.5,A
